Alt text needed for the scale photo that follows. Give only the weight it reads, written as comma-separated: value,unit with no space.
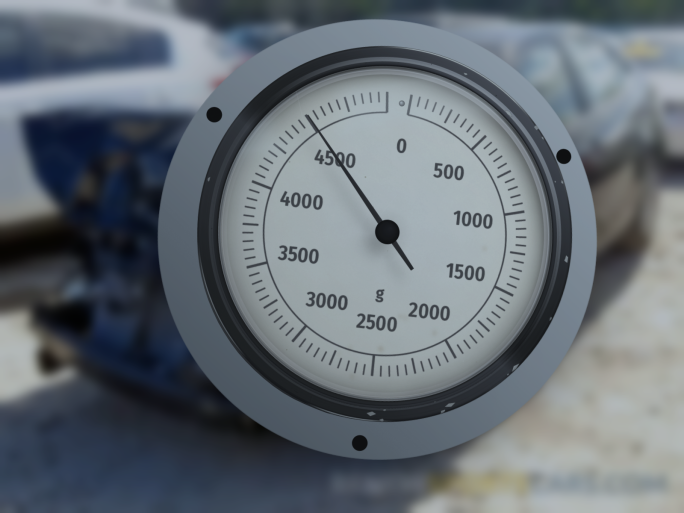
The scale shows 4500,g
